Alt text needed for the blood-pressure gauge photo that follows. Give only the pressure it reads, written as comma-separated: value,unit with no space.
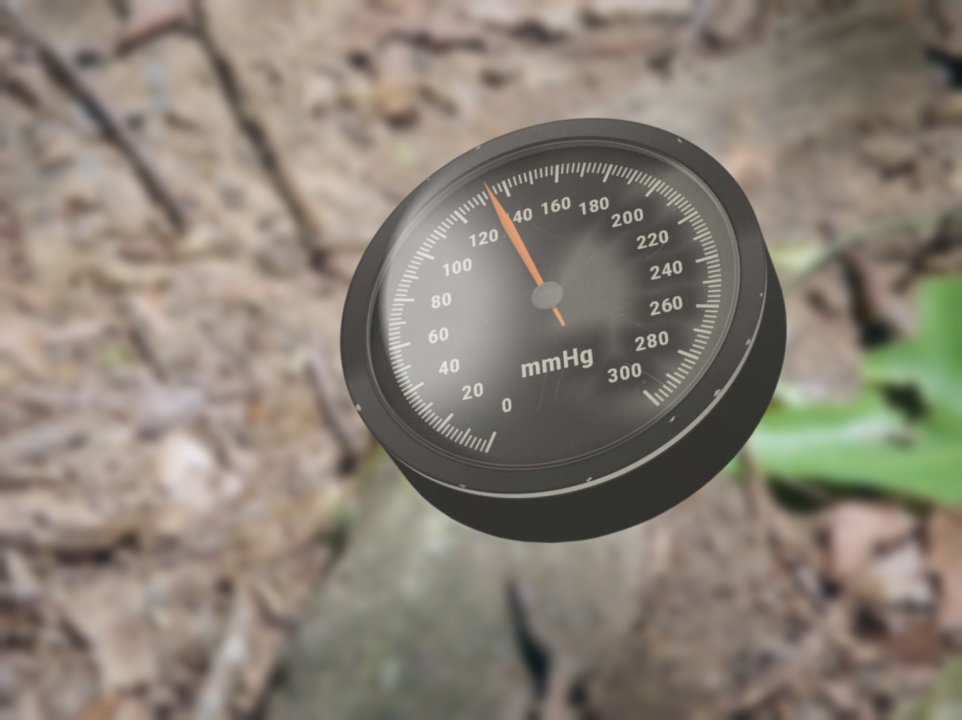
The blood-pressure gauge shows 134,mmHg
